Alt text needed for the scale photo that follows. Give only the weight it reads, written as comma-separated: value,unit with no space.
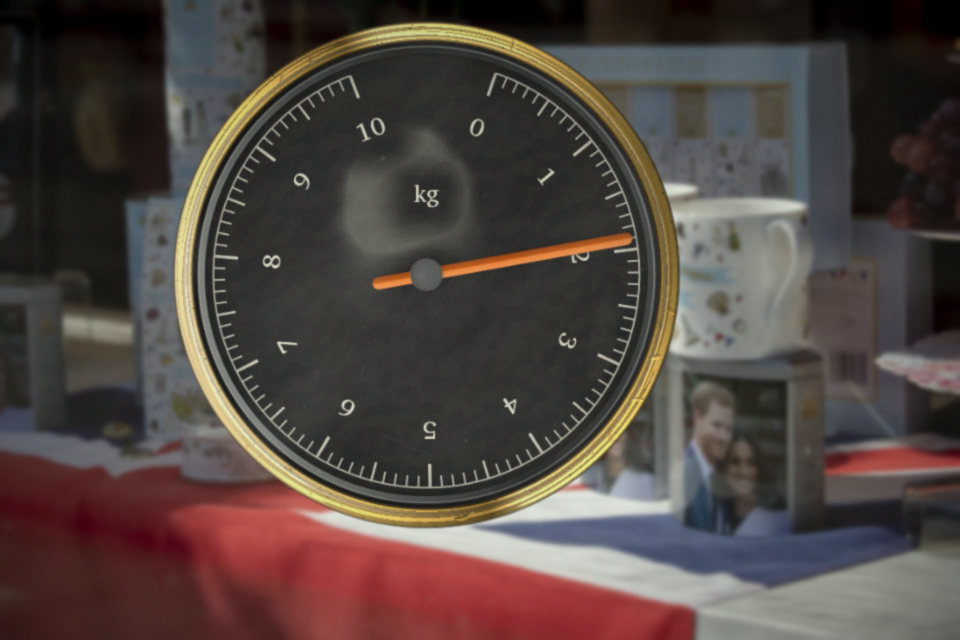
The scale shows 1.9,kg
